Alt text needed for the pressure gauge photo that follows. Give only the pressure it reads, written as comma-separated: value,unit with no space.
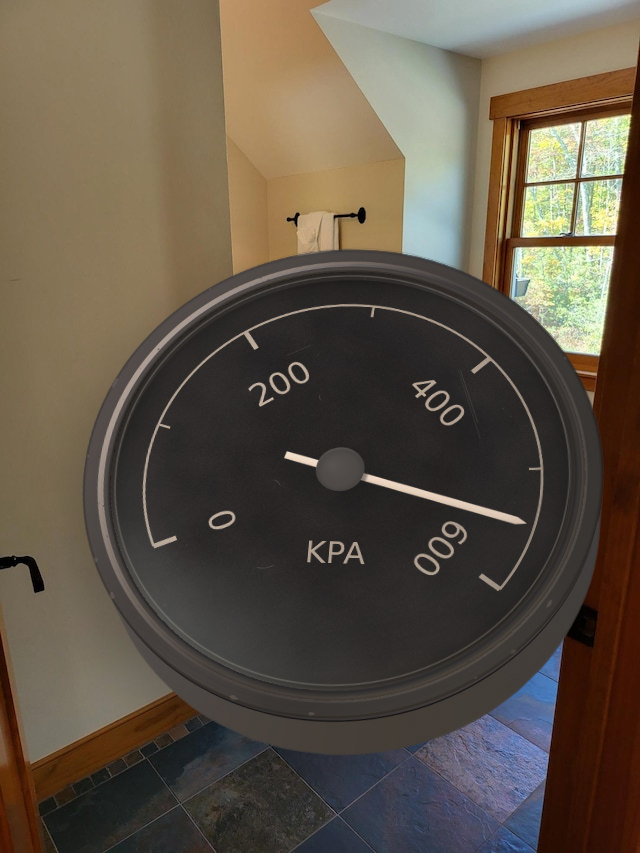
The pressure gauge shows 550,kPa
